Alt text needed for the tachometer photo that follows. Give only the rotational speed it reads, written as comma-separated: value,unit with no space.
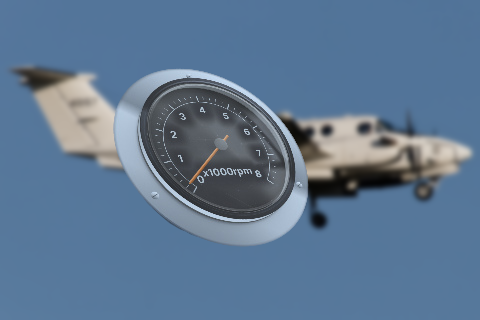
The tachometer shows 200,rpm
